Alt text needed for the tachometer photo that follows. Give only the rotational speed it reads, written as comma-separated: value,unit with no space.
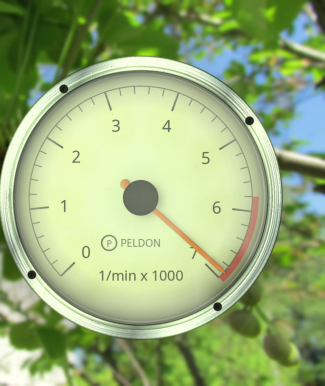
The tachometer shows 6900,rpm
